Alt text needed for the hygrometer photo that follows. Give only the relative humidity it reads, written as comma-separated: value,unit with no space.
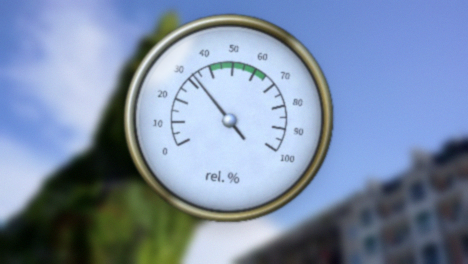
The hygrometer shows 32.5,%
